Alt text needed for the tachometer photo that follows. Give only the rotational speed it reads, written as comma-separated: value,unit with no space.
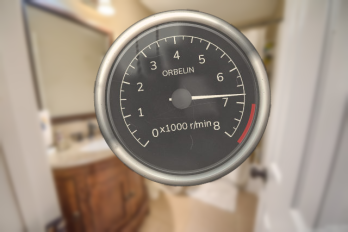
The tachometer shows 6750,rpm
